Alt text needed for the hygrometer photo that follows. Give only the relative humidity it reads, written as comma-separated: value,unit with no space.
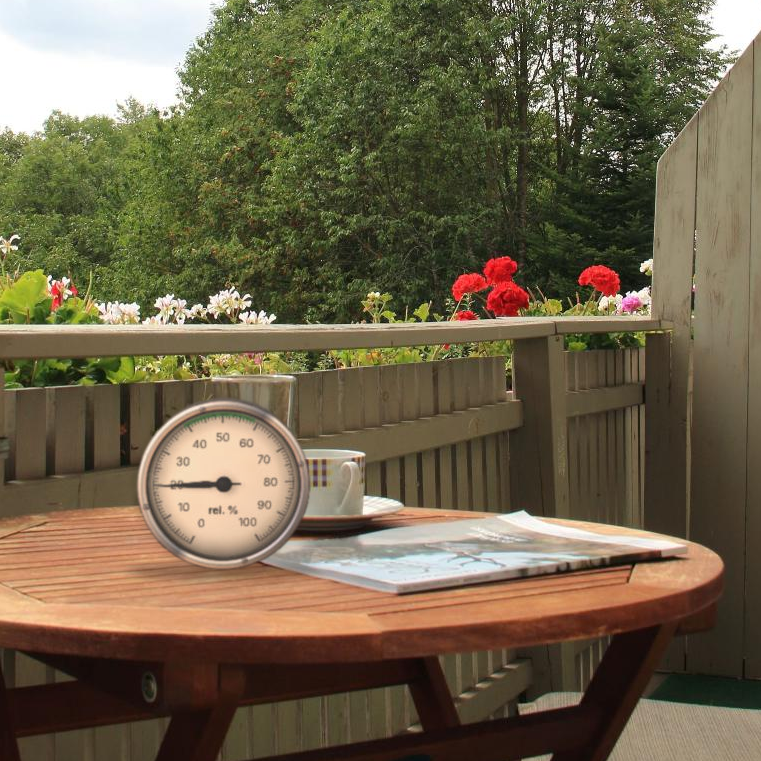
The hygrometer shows 20,%
